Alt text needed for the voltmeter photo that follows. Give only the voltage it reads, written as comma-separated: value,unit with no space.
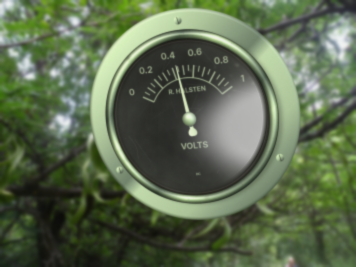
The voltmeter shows 0.45,V
